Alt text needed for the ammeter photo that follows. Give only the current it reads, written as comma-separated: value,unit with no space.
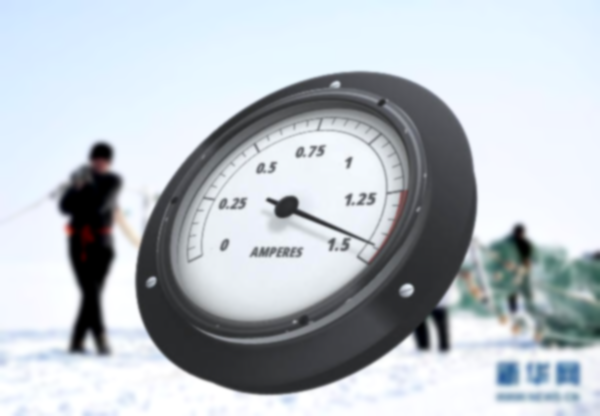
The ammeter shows 1.45,A
